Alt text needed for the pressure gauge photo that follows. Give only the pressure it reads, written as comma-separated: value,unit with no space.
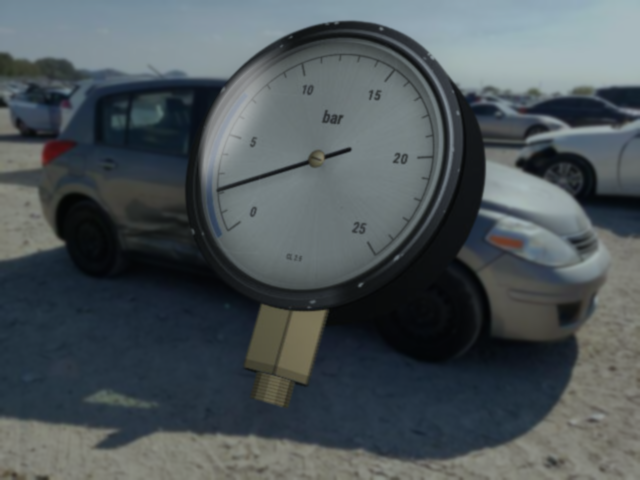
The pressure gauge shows 2,bar
